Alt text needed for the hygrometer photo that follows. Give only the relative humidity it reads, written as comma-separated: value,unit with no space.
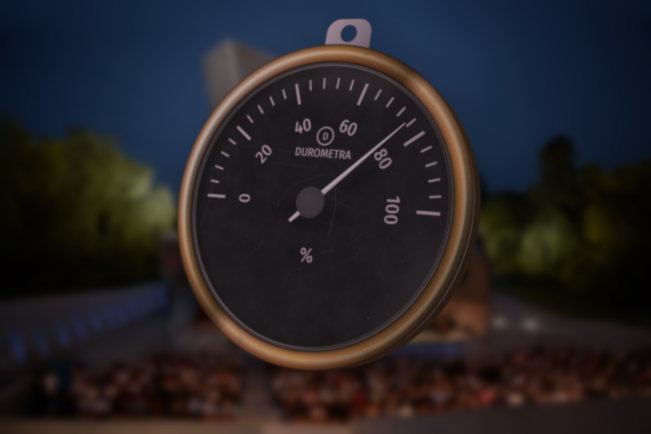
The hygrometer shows 76,%
